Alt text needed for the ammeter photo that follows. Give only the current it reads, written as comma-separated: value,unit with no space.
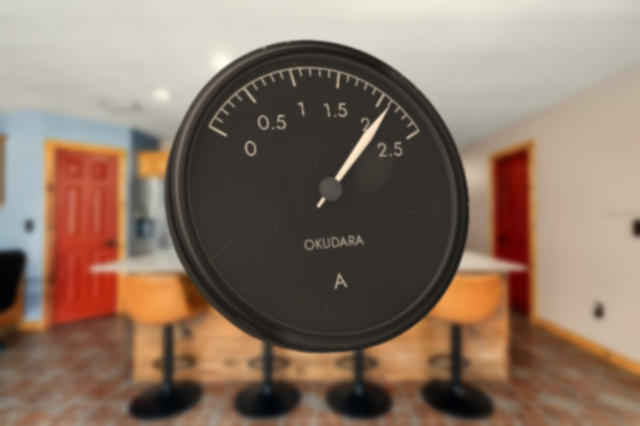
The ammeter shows 2.1,A
